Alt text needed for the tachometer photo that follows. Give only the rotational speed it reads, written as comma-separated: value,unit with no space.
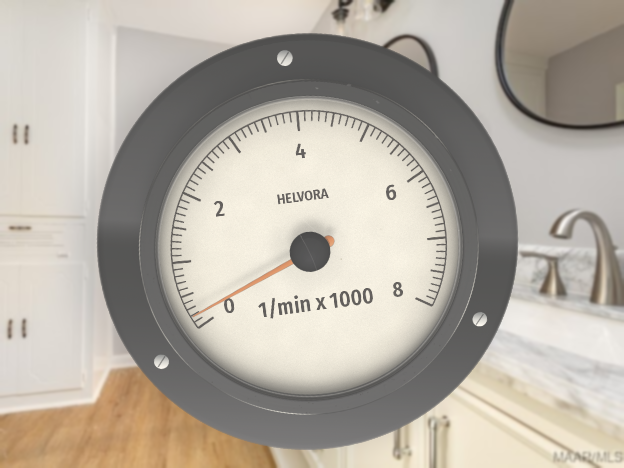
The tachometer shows 200,rpm
